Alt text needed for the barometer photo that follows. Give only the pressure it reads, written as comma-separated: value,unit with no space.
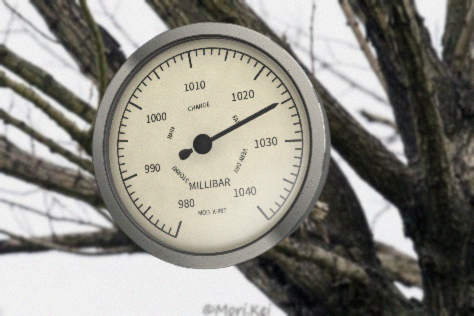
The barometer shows 1025,mbar
